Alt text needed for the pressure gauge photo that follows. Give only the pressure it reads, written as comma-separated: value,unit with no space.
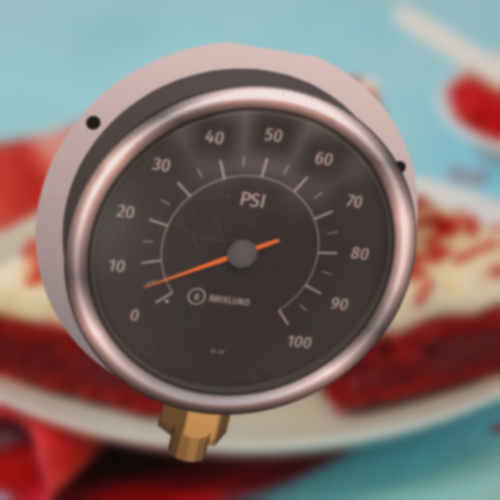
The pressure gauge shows 5,psi
